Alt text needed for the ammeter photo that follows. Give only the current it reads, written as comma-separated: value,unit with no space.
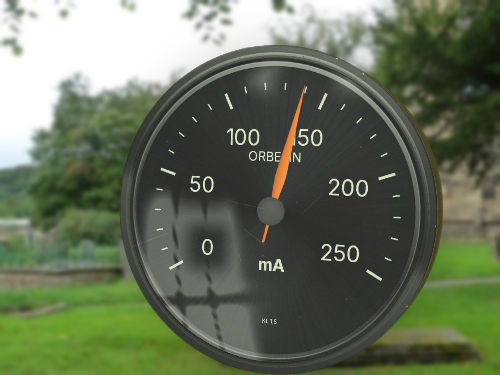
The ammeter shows 140,mA
